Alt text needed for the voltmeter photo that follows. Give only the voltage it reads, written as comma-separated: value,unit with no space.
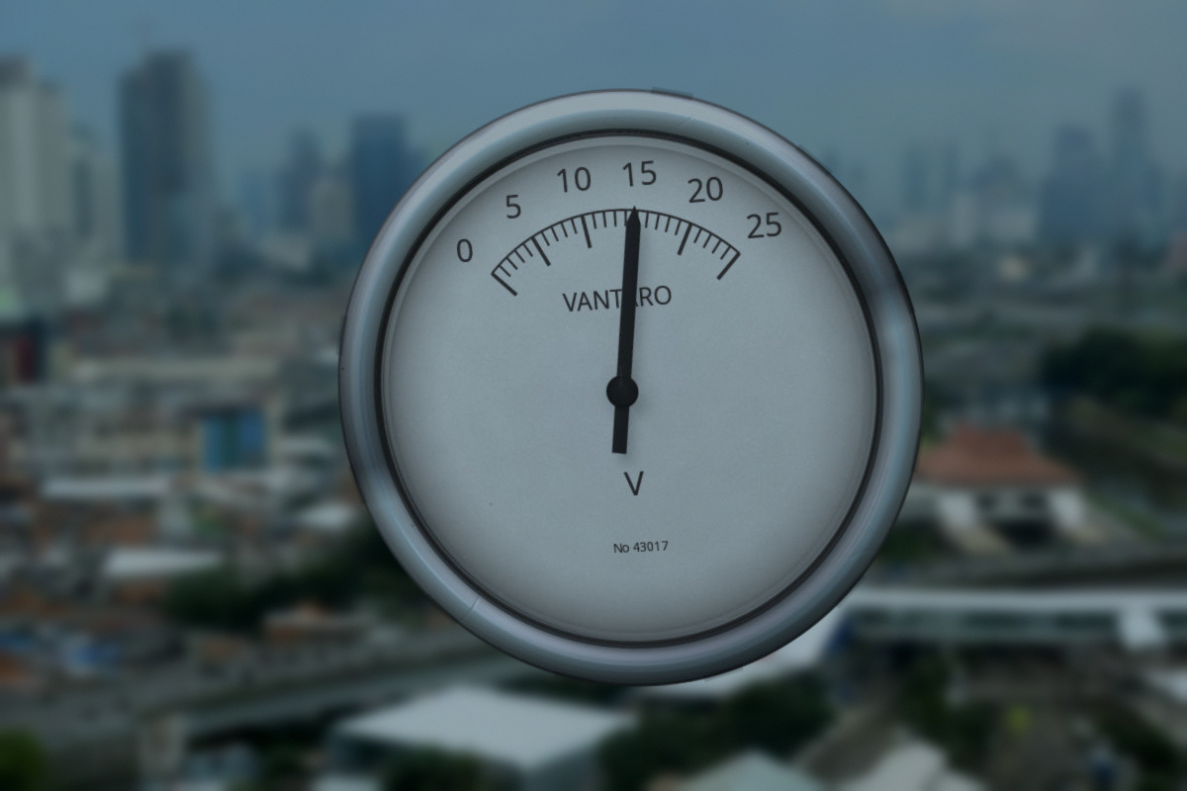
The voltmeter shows 15,V
